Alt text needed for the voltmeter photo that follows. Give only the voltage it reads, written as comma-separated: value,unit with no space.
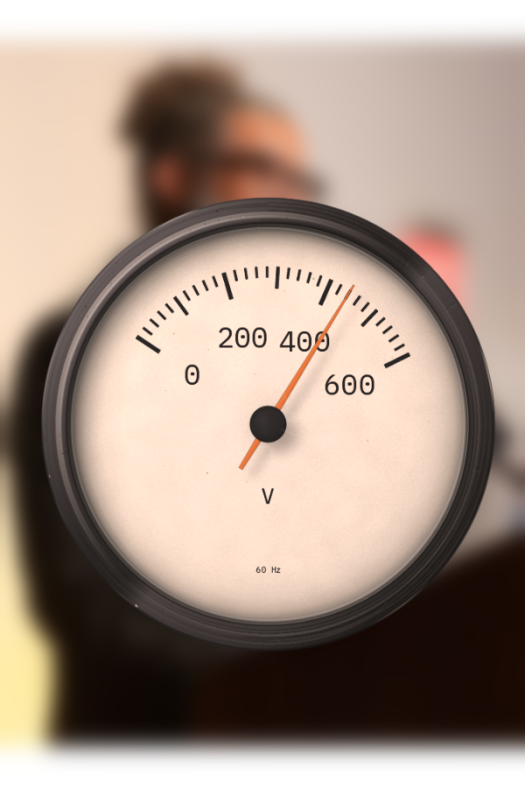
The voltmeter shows 440,V
